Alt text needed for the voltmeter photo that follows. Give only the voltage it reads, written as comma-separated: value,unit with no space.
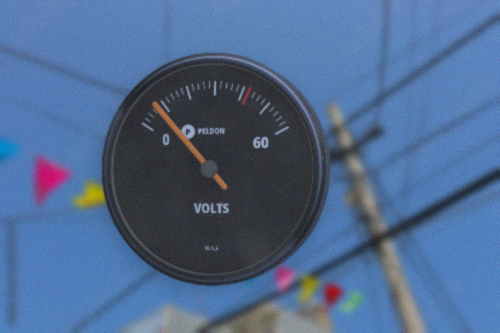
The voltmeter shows 8,V
